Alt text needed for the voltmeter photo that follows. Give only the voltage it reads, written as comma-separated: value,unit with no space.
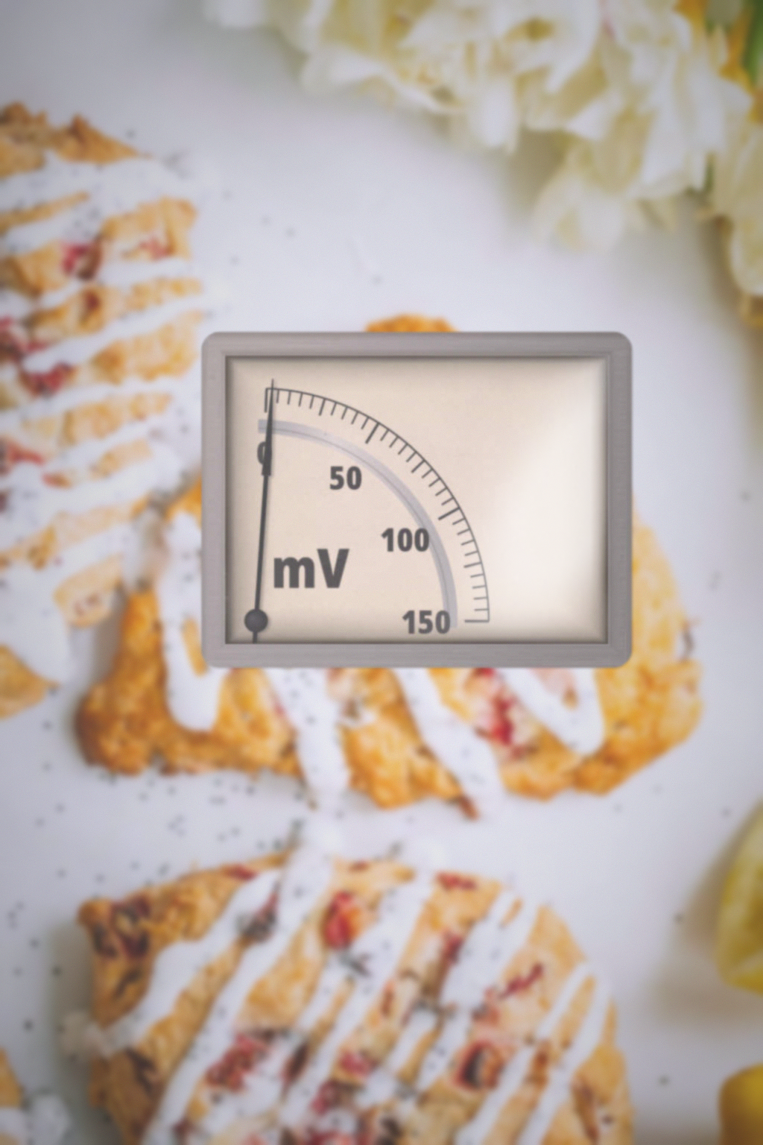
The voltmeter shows 2.5,mV
